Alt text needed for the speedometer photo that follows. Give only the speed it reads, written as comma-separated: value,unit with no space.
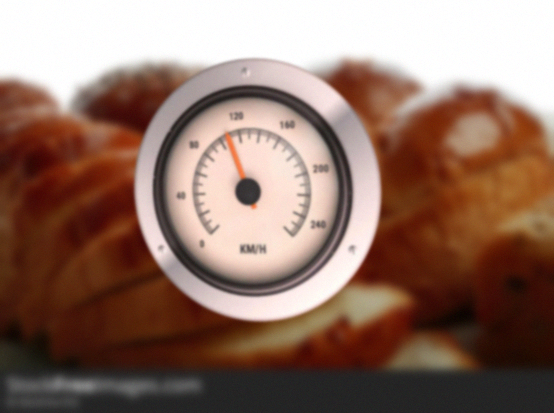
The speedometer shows 110,km/h
